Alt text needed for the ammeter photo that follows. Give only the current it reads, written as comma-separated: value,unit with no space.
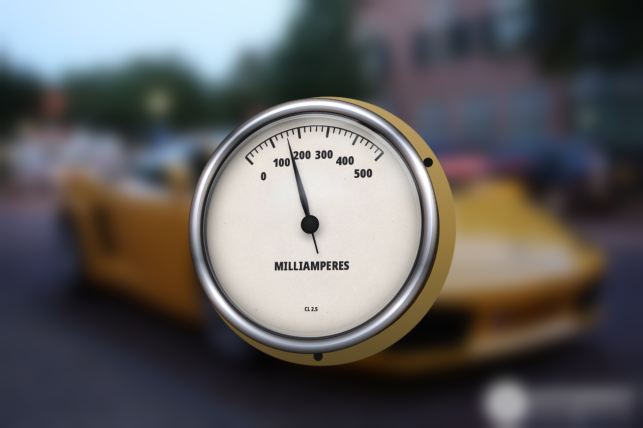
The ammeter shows 160,mA
